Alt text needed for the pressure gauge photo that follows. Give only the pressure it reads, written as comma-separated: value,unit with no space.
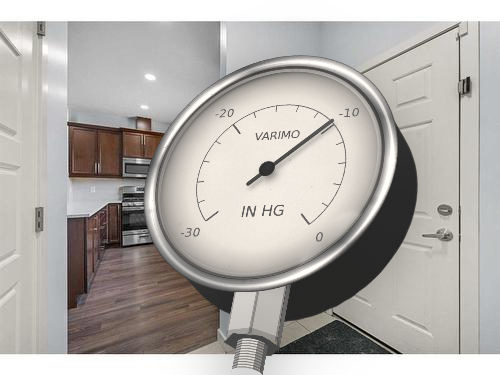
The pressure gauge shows -10,inHg
